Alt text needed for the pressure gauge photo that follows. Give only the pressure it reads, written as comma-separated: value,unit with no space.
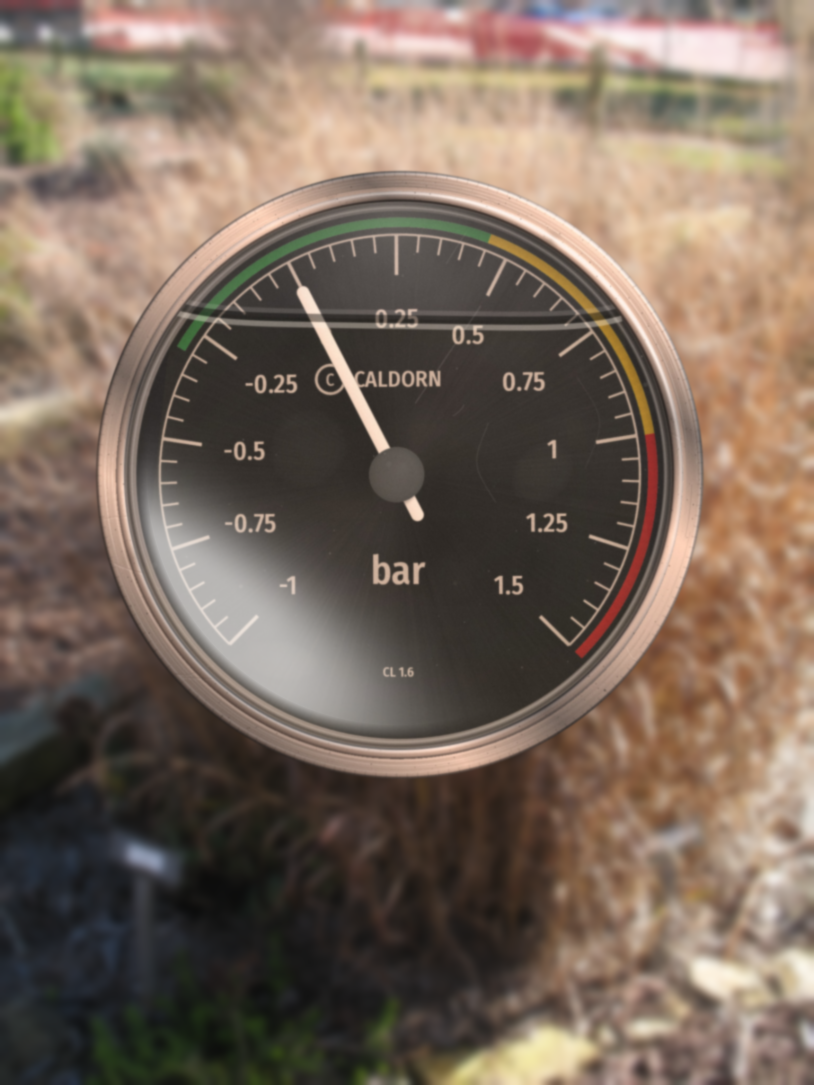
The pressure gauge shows 0,bar
